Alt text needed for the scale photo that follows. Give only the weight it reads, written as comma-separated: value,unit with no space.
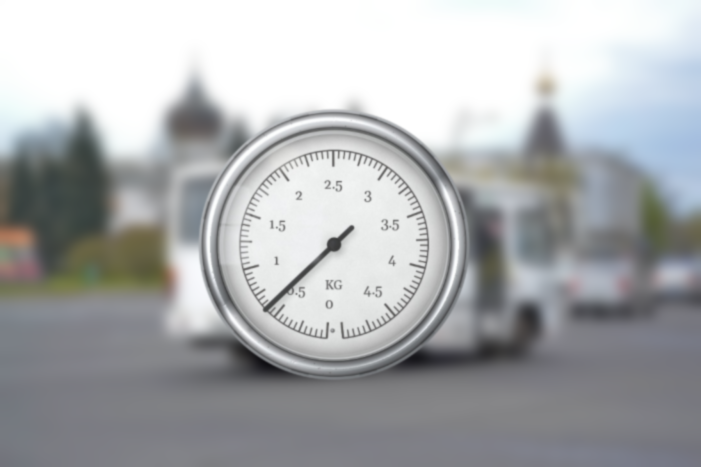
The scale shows 0.6,kg
